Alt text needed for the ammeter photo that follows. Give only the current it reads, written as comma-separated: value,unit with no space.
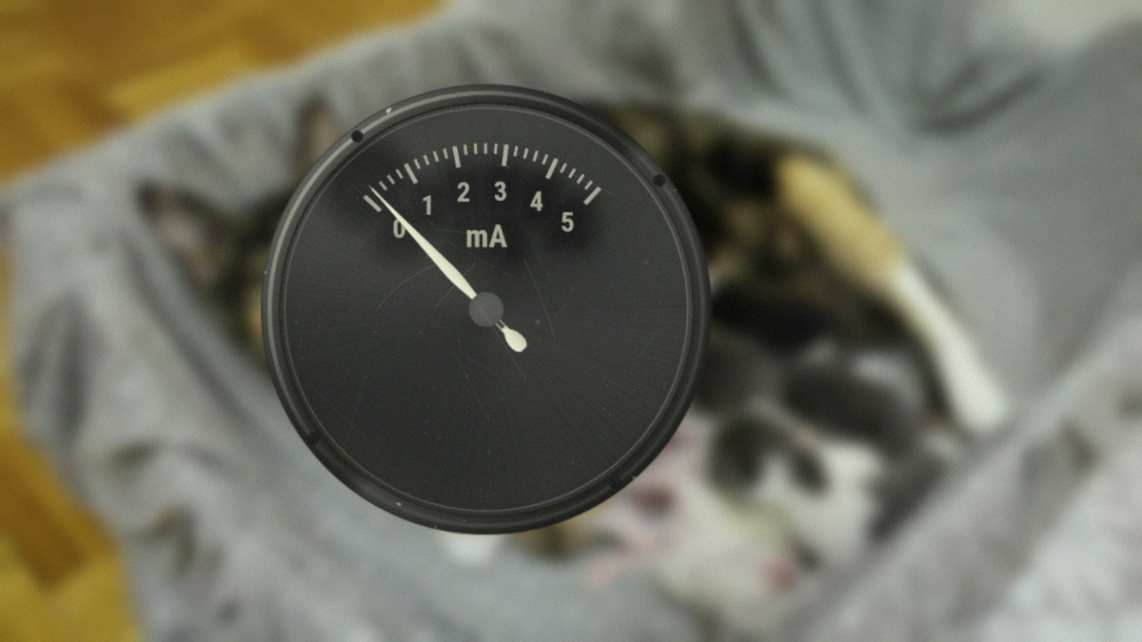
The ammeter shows 0.2,mA
